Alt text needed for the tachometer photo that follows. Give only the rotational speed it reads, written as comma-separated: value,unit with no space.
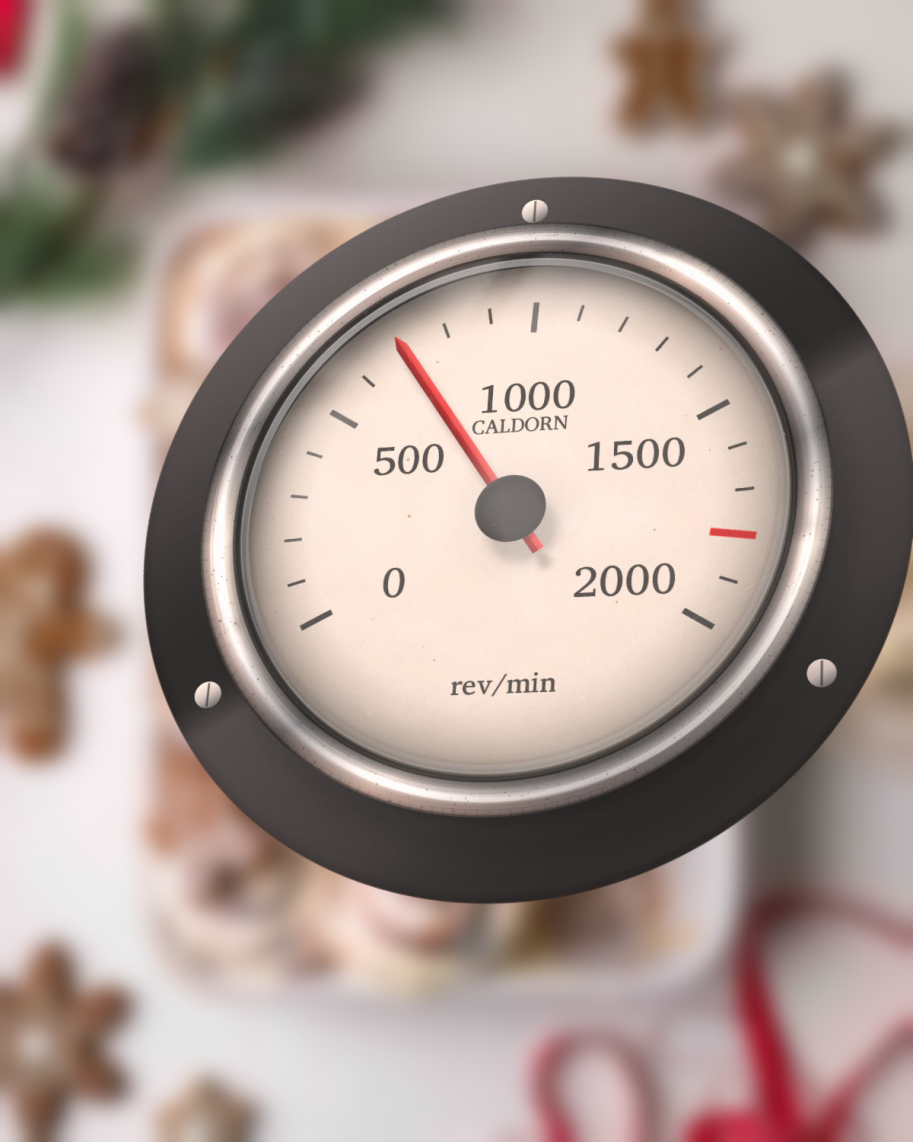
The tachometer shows 700,rpm
